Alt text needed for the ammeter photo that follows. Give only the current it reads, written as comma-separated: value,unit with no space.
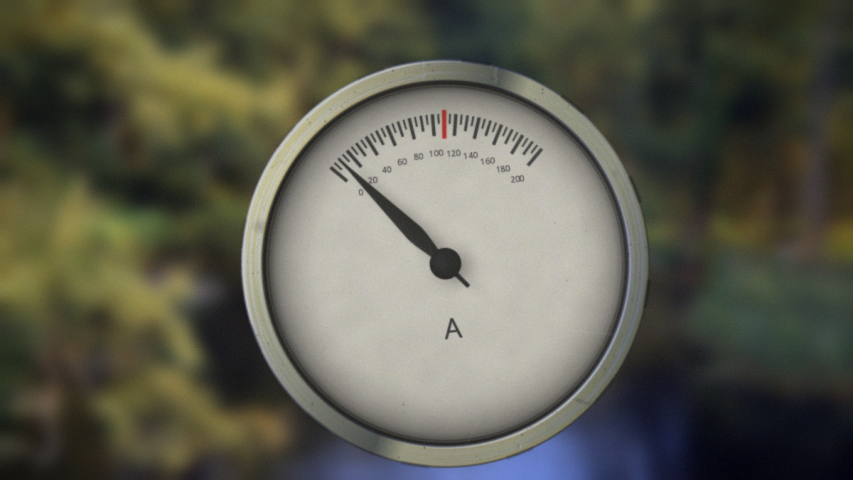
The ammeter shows 10,A
